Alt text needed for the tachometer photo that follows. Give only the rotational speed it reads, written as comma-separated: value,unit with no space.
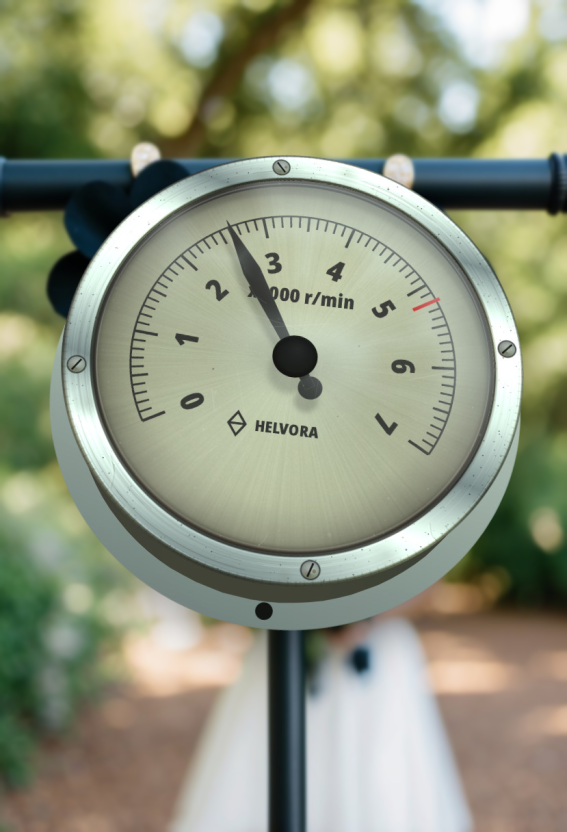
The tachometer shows 2600,rpm
